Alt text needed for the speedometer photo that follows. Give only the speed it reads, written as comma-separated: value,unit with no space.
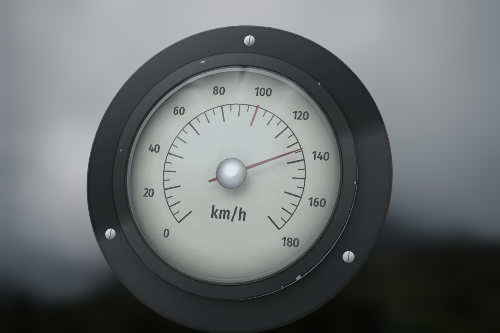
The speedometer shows 135,km/h
